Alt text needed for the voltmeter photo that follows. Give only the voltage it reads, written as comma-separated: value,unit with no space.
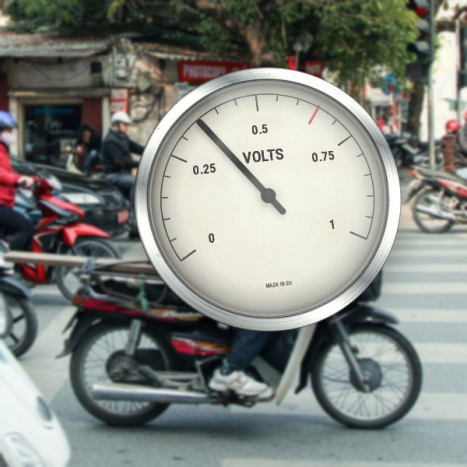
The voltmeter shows 0.35,V
